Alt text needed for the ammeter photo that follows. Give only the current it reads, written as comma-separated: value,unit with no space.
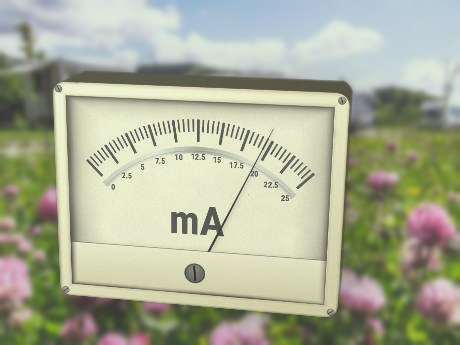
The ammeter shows 19.5,mA
